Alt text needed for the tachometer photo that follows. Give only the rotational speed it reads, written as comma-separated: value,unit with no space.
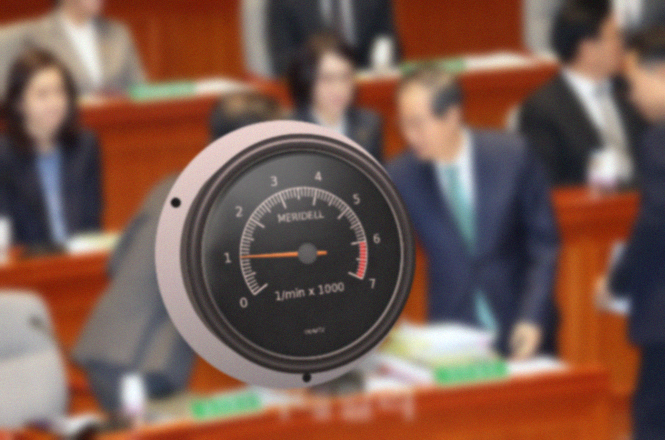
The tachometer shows 1000,rpm
